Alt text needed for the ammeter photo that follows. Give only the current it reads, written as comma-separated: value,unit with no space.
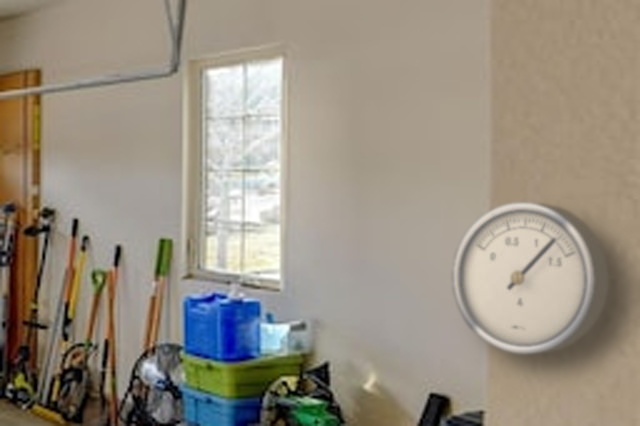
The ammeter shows 1.25,A
